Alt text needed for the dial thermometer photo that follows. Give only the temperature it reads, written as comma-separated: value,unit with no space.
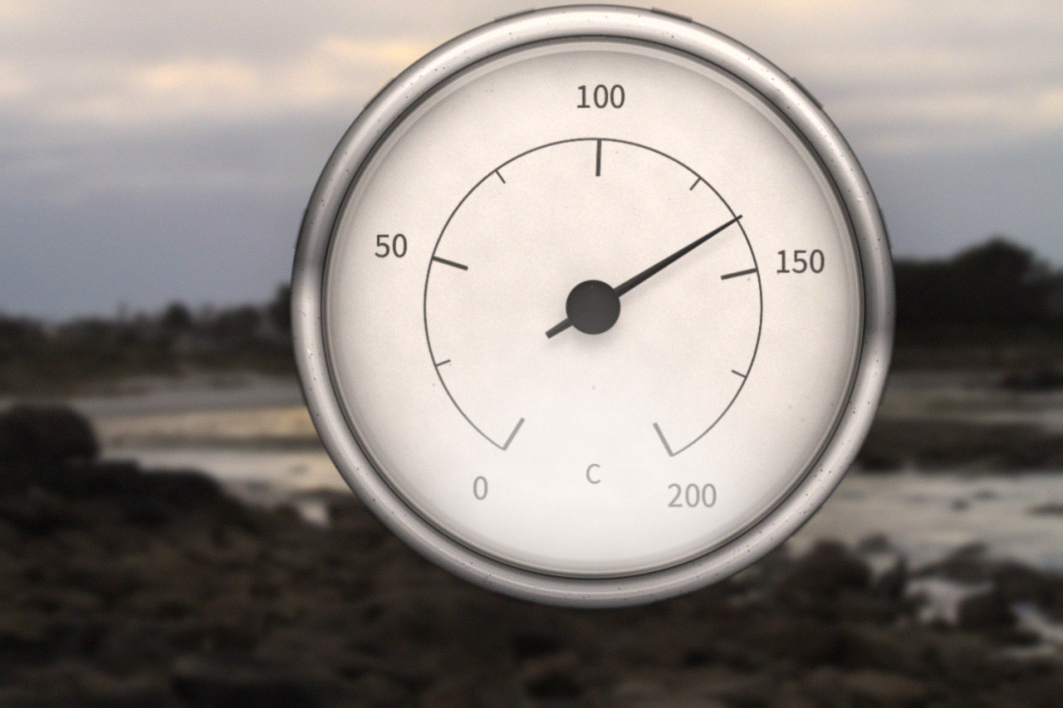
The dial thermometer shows 137.5,°C
